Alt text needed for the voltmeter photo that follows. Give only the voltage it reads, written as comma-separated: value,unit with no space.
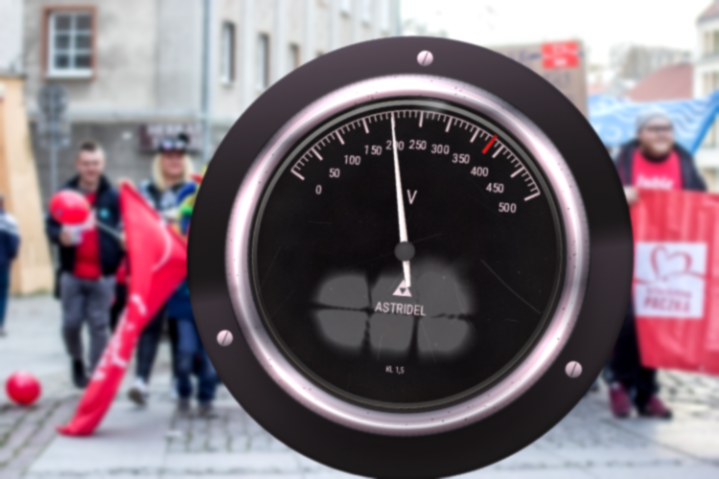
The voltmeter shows 200,V
